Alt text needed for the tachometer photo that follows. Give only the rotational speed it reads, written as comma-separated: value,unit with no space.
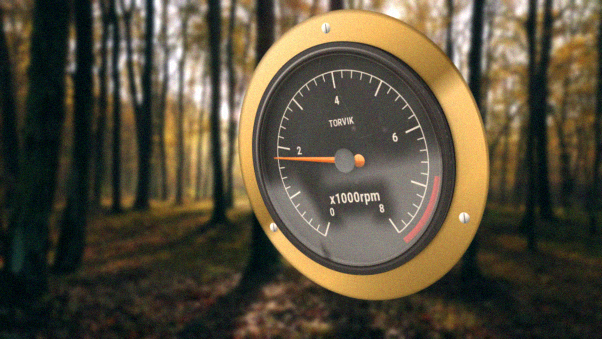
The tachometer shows 1800,rpm
